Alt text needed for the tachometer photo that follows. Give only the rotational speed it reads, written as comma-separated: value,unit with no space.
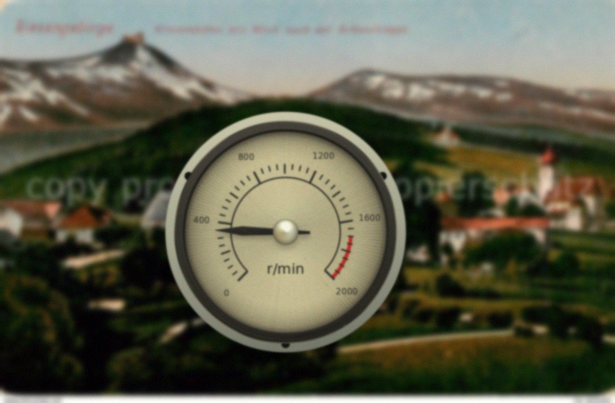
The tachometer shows 350,rpm
